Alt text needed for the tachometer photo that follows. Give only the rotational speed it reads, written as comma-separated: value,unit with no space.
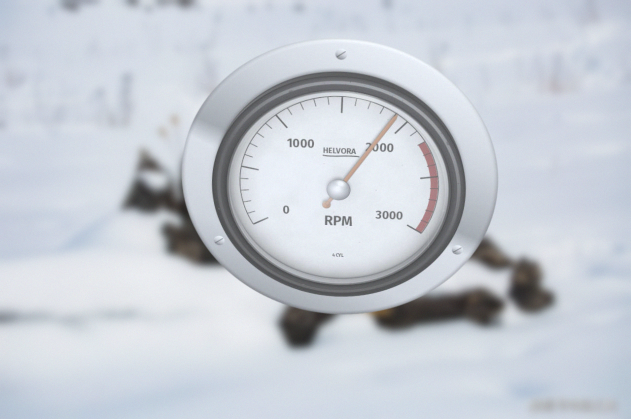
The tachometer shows 1900,rpm
